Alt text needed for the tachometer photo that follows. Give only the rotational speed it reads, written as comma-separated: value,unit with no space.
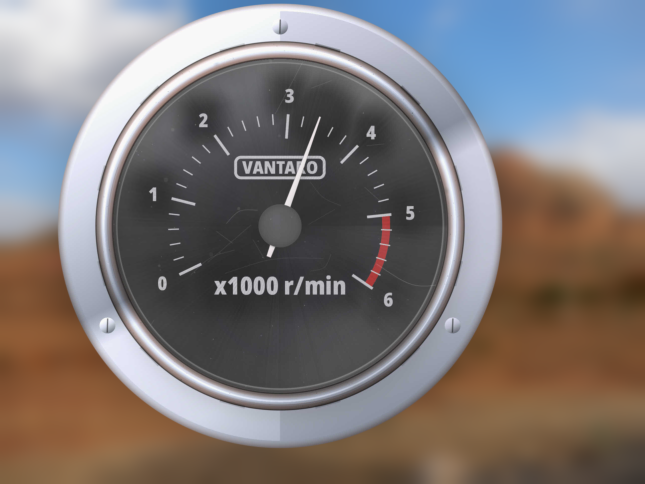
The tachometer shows 3400,rpm
